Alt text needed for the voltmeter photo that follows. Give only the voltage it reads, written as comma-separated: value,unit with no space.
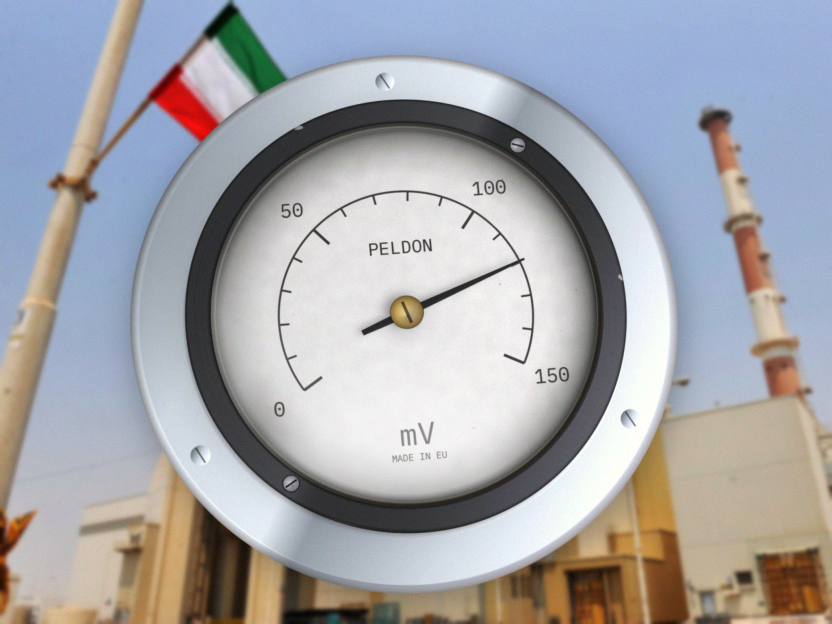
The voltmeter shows 120,mV
